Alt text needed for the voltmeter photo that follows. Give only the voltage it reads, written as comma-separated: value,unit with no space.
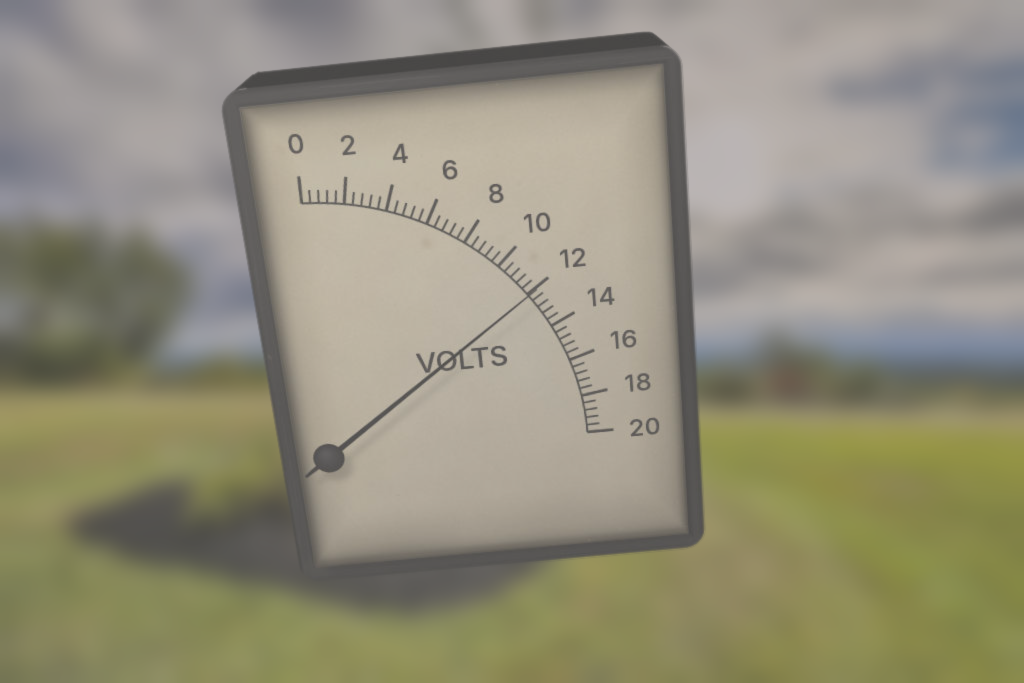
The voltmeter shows 12,V
